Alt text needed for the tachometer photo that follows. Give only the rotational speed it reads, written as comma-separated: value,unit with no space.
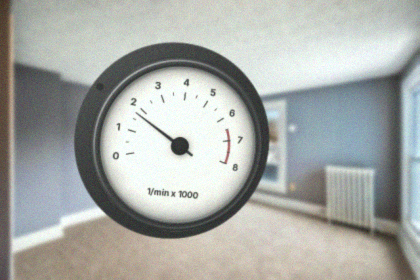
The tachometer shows 1750,rpm
